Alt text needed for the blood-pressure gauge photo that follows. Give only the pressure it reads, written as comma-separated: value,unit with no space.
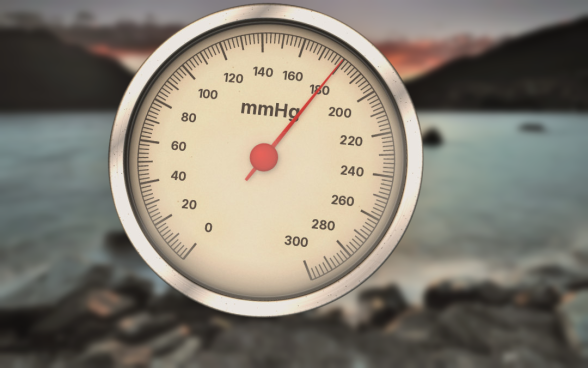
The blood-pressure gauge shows 180,mmHg
